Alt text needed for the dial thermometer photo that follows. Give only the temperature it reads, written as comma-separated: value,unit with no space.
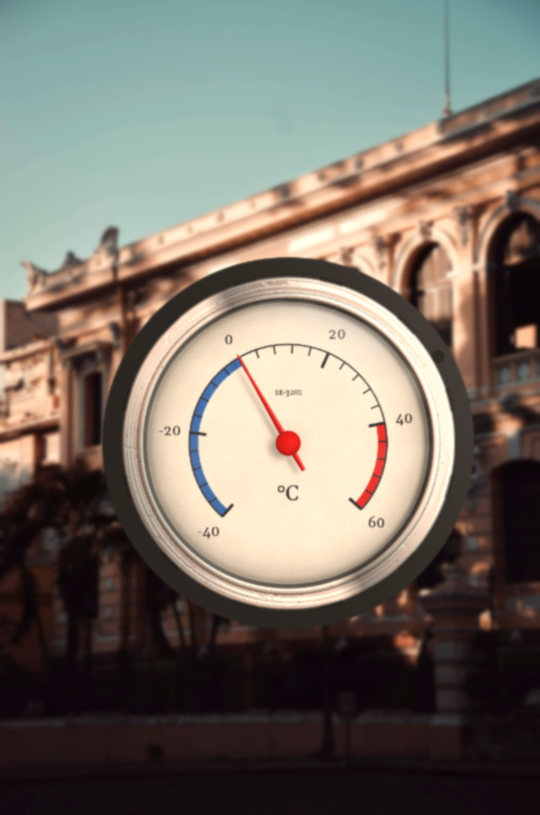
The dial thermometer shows 0,°C
